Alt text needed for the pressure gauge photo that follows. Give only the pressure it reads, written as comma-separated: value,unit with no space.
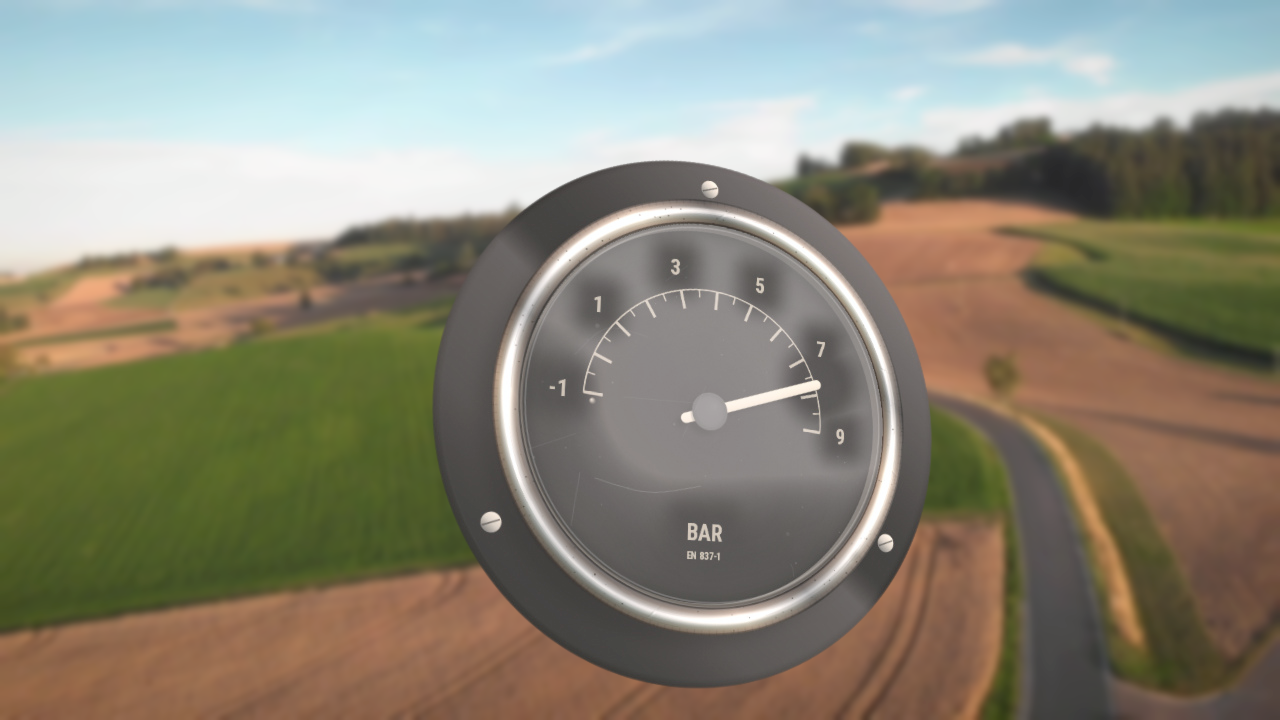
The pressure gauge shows 7.75,bar
